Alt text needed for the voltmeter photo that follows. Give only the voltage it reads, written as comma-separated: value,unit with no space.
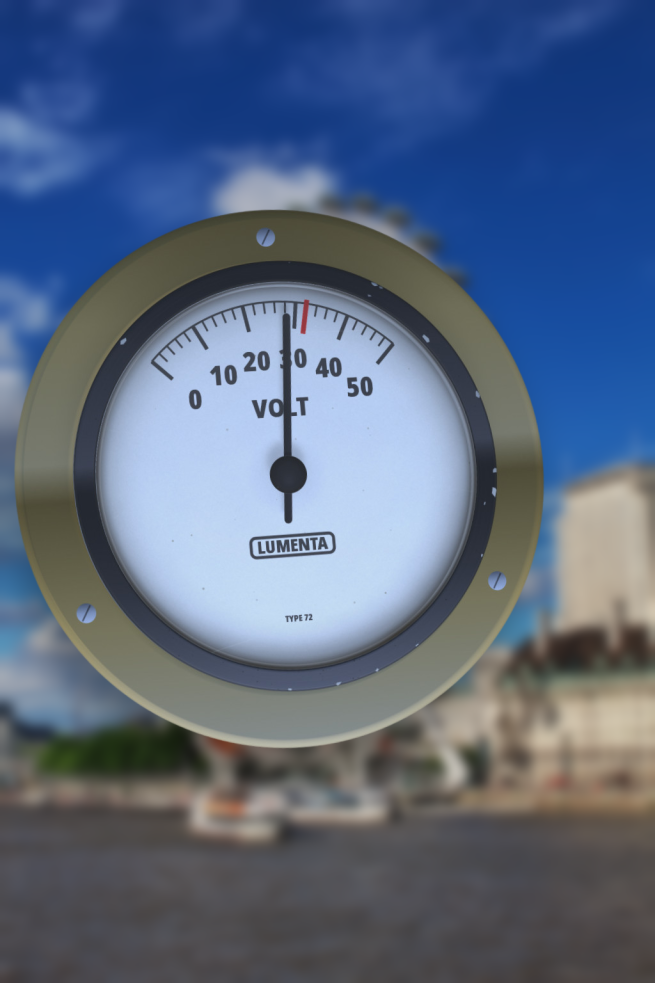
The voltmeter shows 28,V
